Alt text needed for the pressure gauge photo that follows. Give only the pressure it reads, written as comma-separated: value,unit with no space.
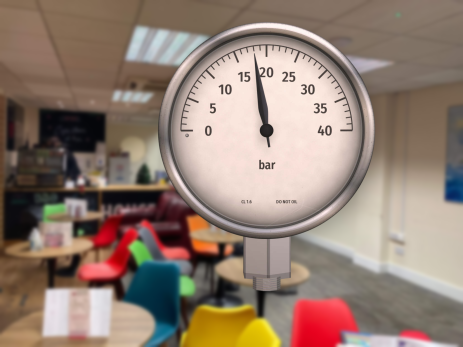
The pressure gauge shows 18,bar
